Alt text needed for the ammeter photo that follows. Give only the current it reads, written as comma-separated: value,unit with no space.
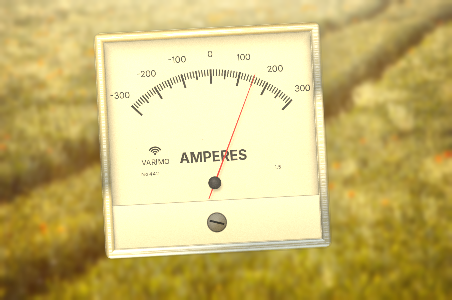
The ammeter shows 150,A
